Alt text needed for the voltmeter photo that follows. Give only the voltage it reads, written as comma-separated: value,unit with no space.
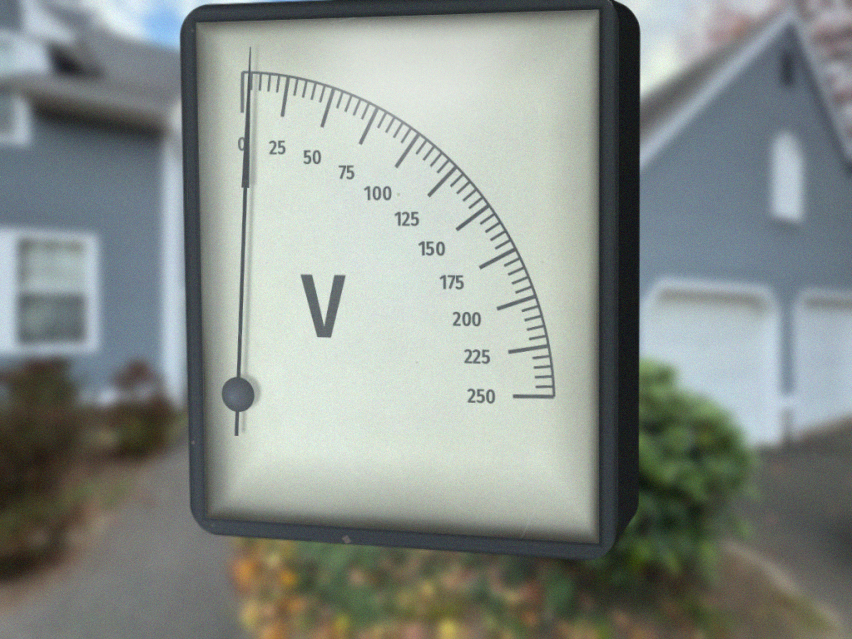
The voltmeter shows 5,V
